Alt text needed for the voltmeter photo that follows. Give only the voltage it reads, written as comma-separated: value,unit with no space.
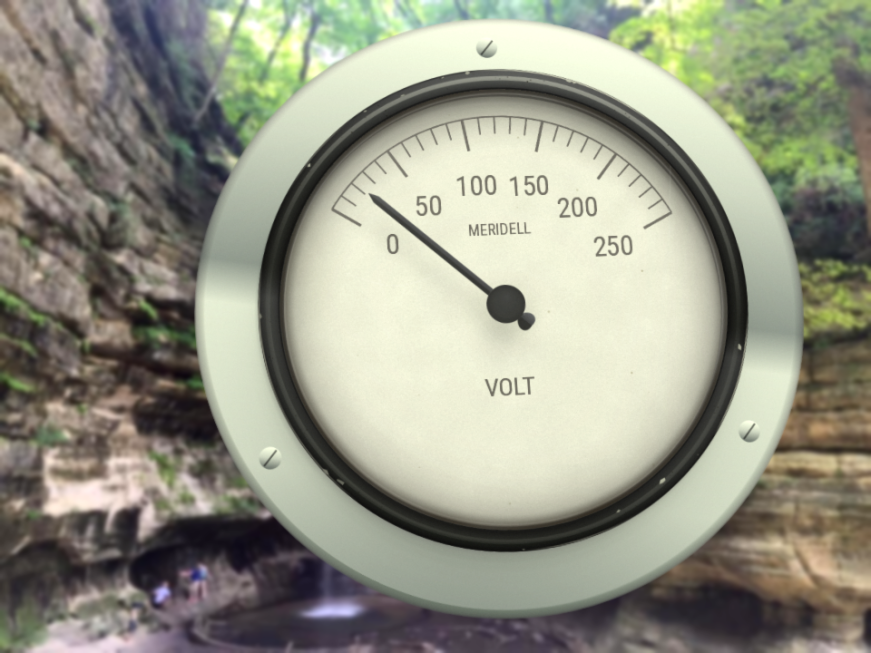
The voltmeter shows 20,V
